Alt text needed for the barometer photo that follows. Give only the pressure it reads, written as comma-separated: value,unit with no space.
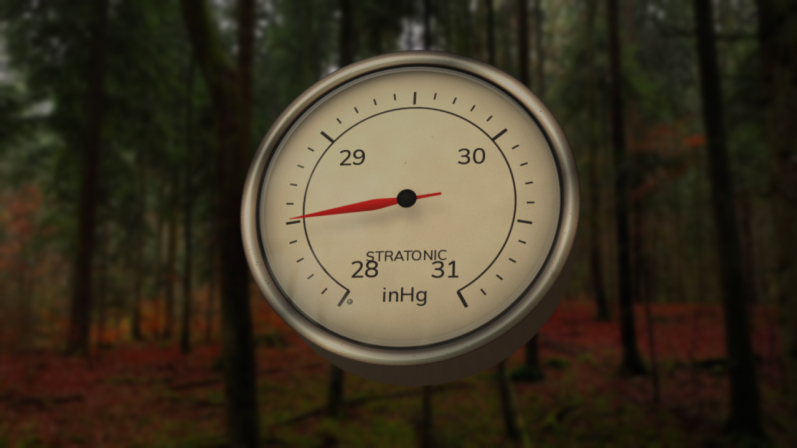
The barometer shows 28.5,inHg
